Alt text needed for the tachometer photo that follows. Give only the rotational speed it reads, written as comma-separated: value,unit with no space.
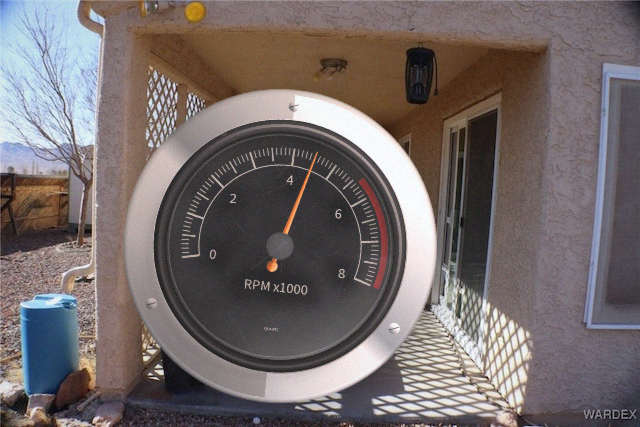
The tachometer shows 4500,rpm
